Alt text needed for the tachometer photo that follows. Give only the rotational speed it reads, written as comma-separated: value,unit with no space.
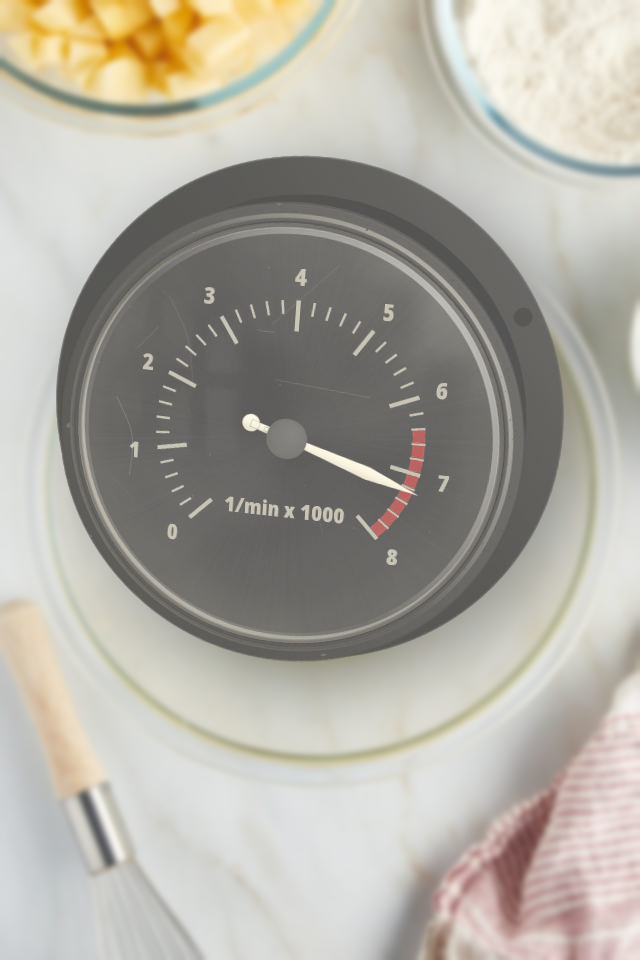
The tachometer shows 7200,rpm
